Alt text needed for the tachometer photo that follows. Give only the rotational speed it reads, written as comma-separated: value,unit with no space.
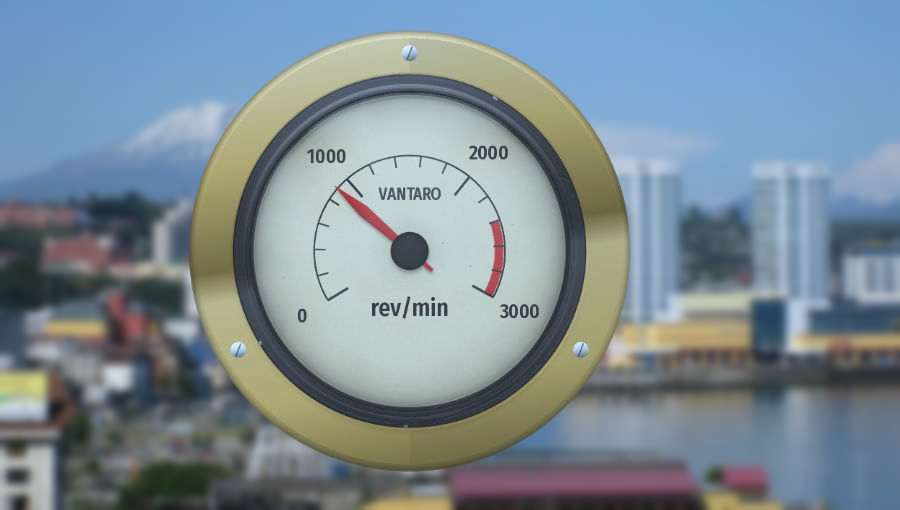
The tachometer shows 900,rpm
